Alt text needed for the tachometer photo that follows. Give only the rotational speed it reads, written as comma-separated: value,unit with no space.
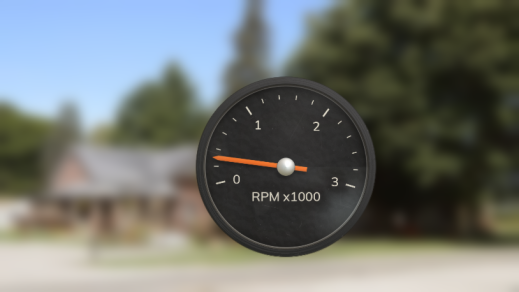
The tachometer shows 300,rpm
